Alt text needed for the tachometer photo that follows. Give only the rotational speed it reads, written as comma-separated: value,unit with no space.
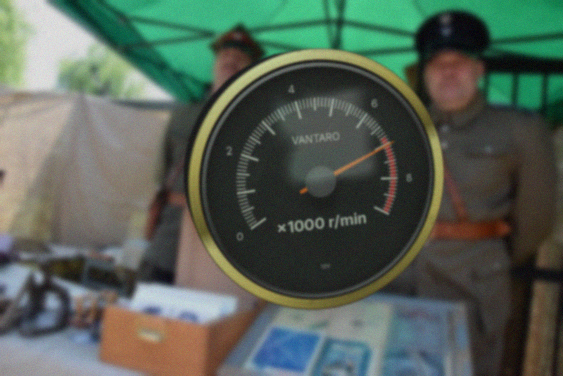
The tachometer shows 7000,rpm
